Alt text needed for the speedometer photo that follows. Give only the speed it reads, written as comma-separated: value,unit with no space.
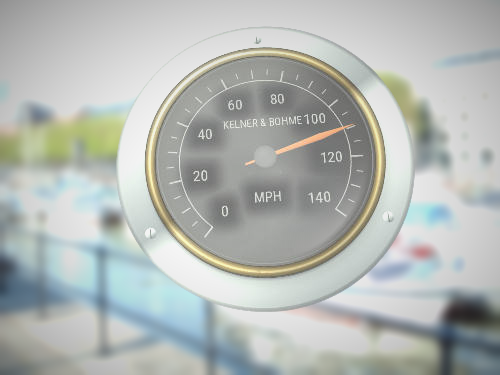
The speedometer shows 110,mph
